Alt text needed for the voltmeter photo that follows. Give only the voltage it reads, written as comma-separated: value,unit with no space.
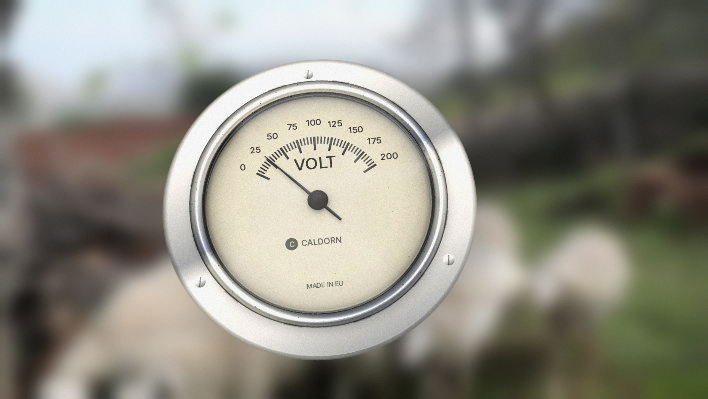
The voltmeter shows 25,V
